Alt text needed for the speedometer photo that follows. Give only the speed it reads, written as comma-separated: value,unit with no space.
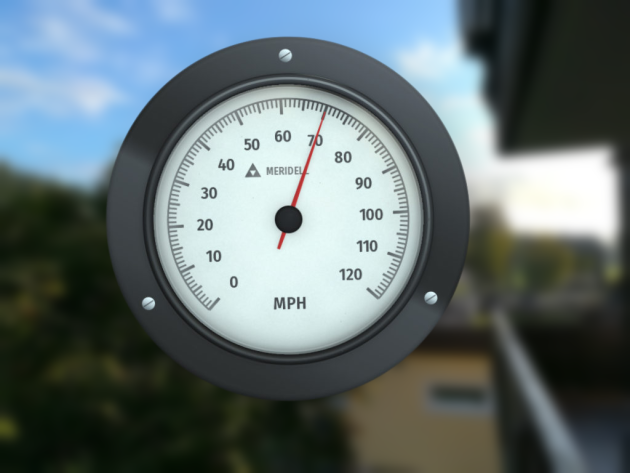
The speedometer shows 70,mph
